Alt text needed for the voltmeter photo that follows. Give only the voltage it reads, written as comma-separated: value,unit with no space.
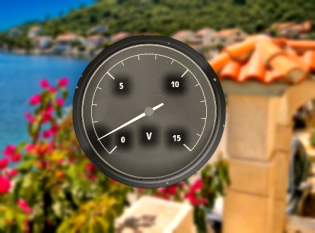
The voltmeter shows 1,V
